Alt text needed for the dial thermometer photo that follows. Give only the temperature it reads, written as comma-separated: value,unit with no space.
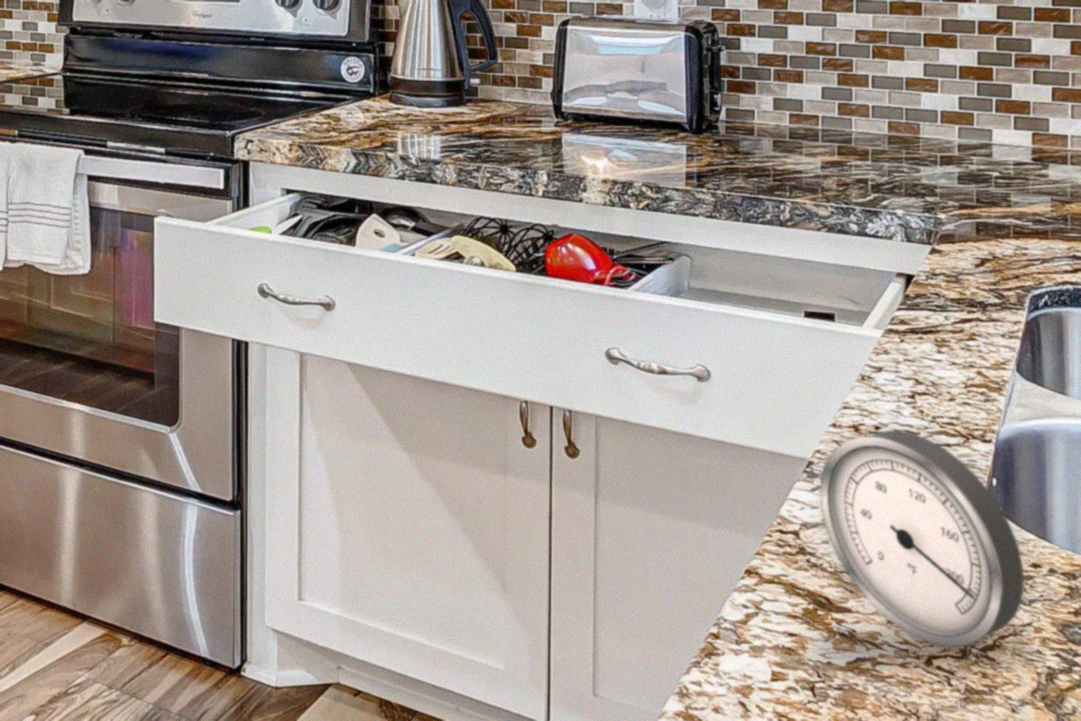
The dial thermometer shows 200,°F
